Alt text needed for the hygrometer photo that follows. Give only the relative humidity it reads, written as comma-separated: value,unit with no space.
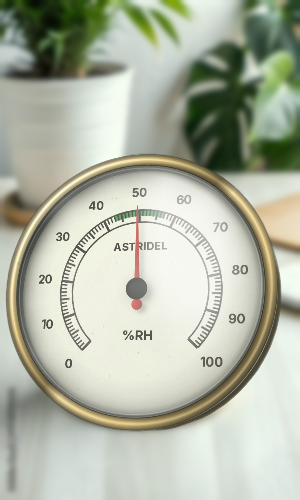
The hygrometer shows 50,%
